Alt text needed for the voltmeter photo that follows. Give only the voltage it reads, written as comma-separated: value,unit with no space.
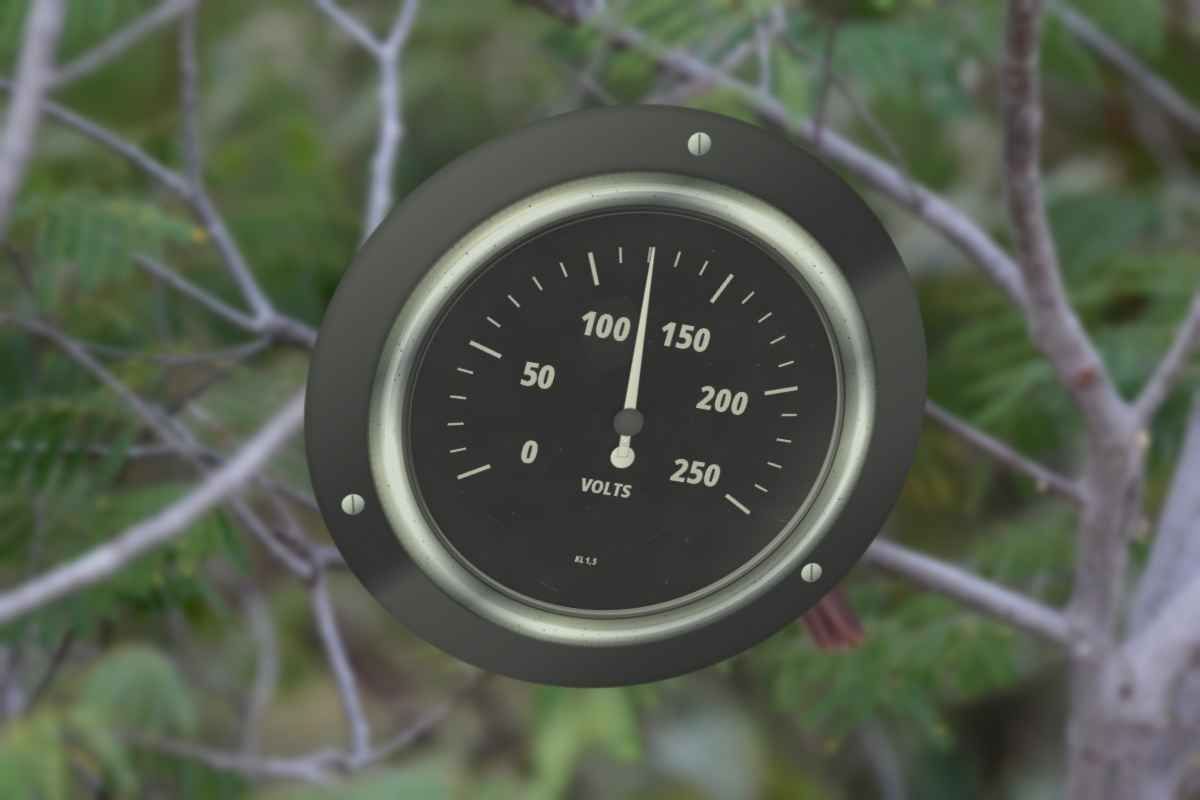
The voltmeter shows 120,V
